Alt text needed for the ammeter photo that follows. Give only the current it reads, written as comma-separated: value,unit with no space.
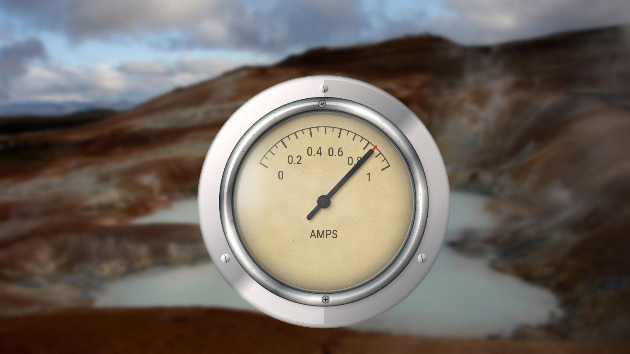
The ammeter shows 0.85,A
